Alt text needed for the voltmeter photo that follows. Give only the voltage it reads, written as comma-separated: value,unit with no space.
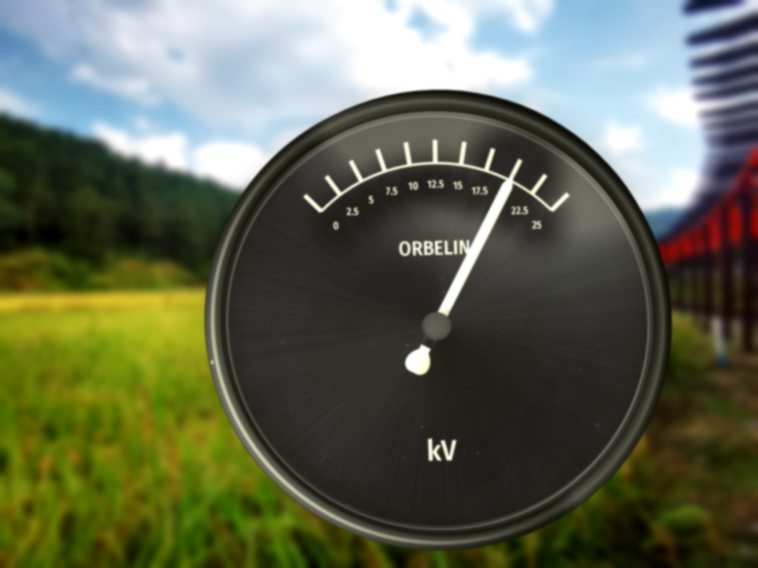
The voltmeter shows 20,kV
